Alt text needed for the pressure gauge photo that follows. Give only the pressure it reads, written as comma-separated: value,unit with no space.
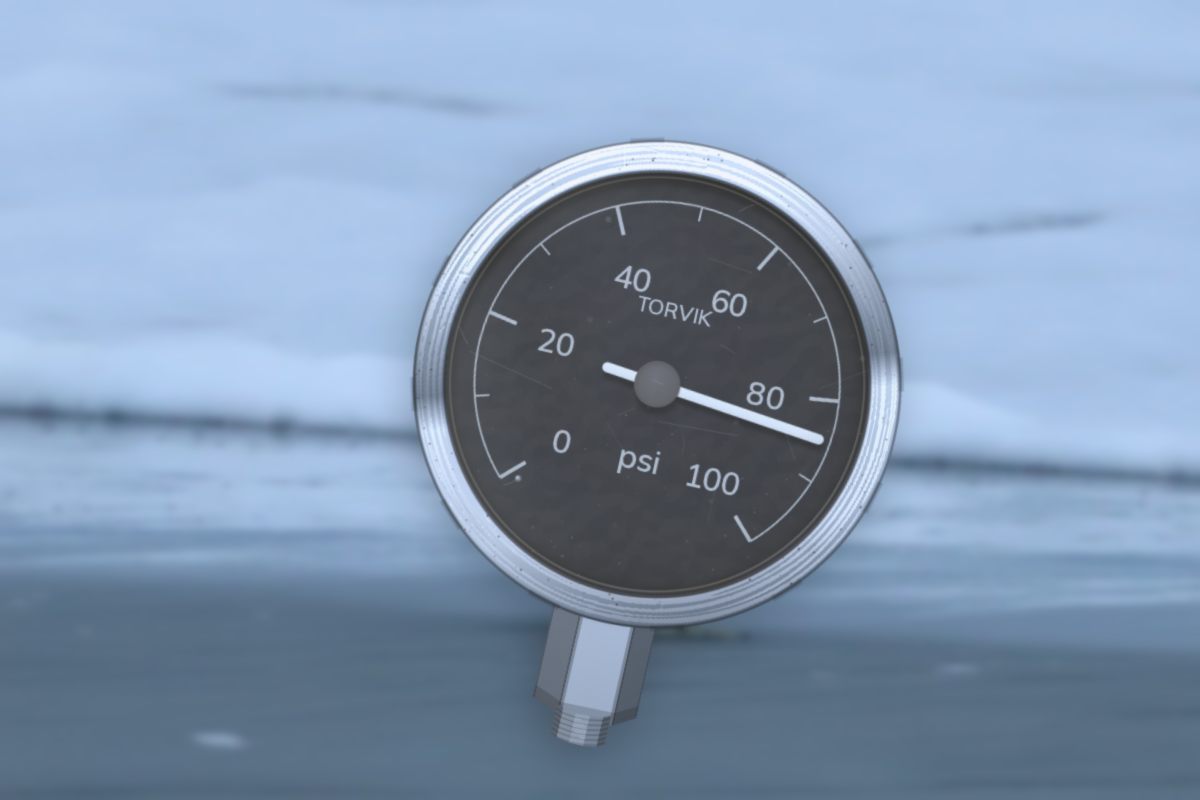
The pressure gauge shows 85,psi
